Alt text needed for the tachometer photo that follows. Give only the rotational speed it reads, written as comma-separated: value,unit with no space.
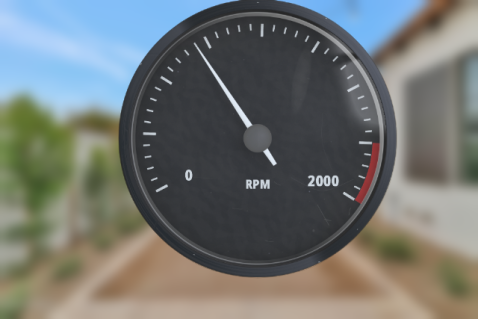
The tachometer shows 700,rpm
